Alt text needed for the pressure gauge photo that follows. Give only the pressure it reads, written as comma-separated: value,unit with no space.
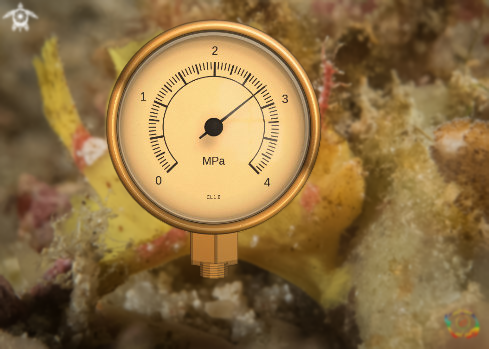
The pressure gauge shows 2.75,MPa
